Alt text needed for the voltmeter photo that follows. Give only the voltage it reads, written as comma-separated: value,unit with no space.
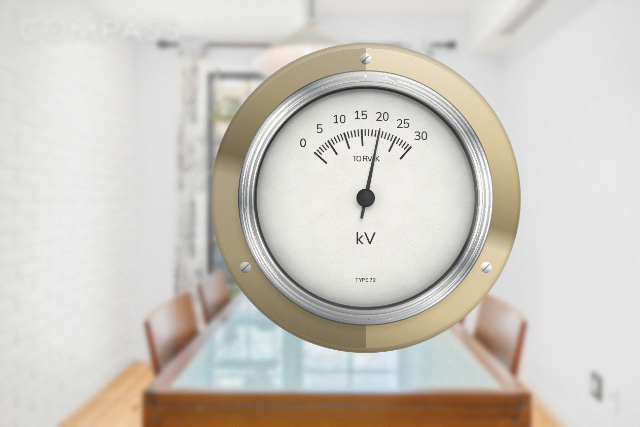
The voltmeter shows 20,kV
